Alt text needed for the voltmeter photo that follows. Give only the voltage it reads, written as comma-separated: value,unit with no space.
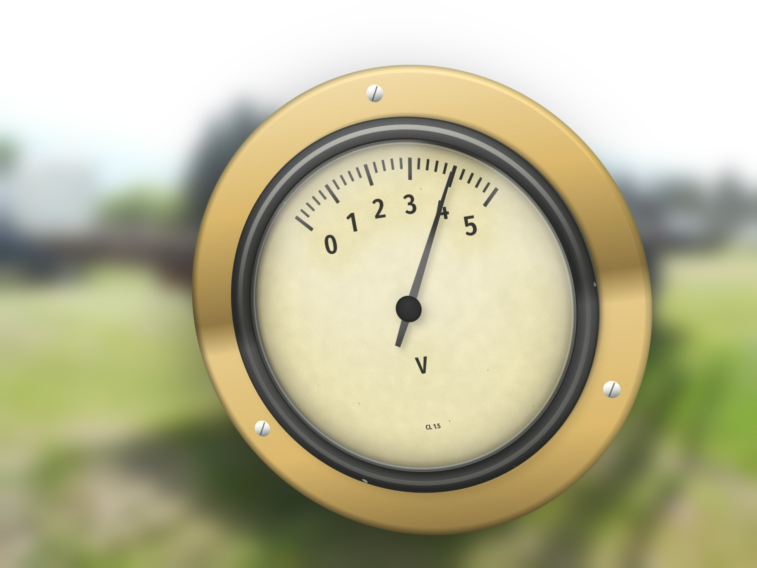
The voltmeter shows 4,V
